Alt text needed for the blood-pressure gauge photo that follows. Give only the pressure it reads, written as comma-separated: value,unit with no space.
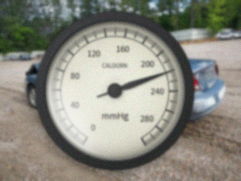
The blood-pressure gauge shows 220,mmHg
